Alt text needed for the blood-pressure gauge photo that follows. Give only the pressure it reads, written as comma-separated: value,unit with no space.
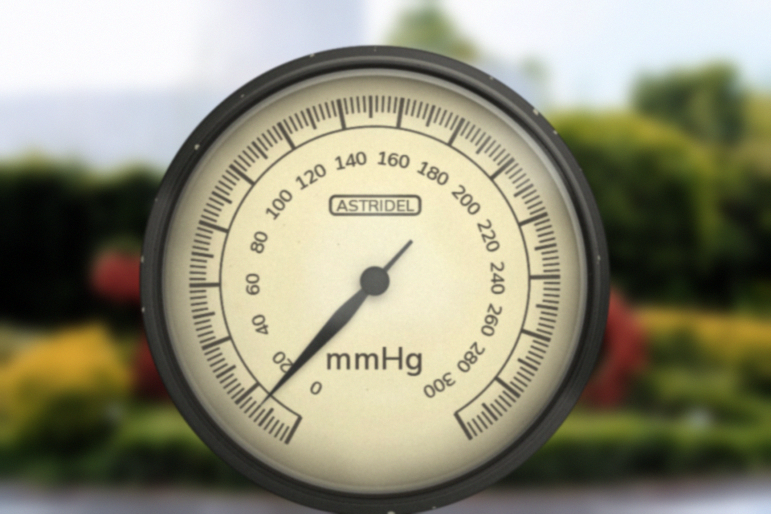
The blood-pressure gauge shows 14,mmHg
